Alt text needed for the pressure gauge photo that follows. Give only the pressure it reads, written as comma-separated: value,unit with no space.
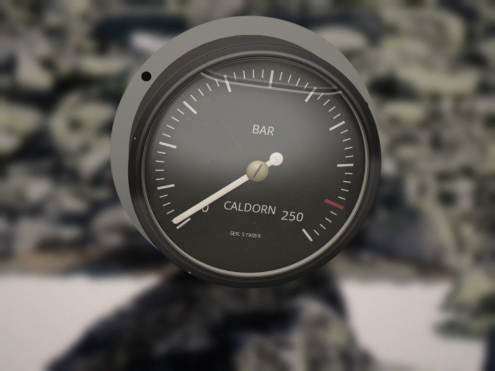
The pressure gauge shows 5,bar
